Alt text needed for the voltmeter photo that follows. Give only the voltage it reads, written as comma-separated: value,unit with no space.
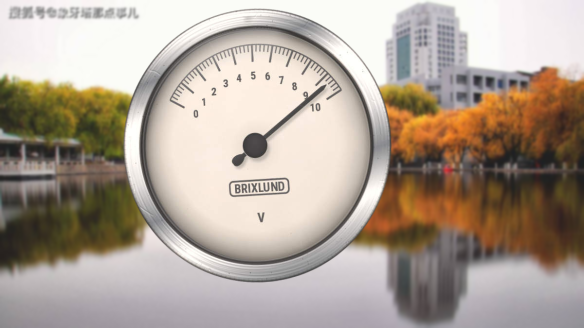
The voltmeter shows 9.4,V
